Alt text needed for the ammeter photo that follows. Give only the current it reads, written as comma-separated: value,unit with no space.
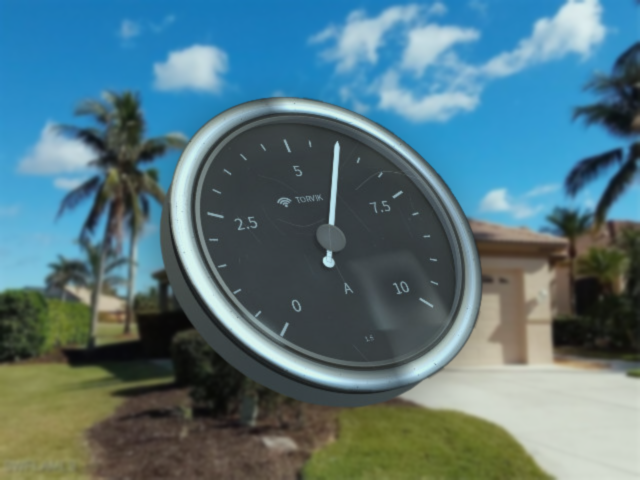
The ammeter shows 6,A
